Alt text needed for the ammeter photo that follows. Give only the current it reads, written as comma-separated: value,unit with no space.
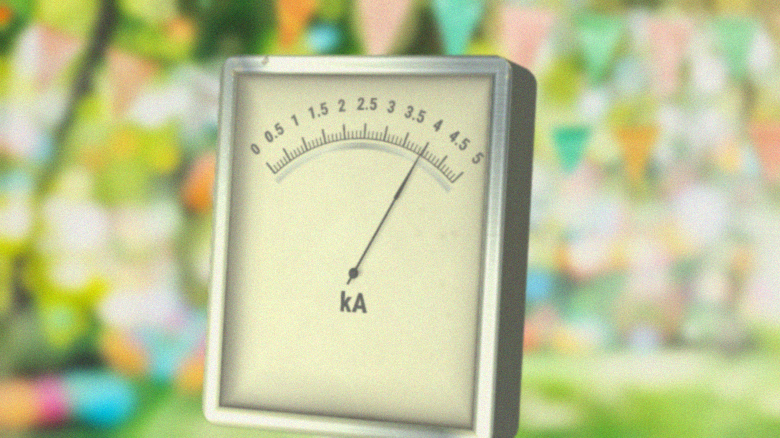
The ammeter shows 4,kA
